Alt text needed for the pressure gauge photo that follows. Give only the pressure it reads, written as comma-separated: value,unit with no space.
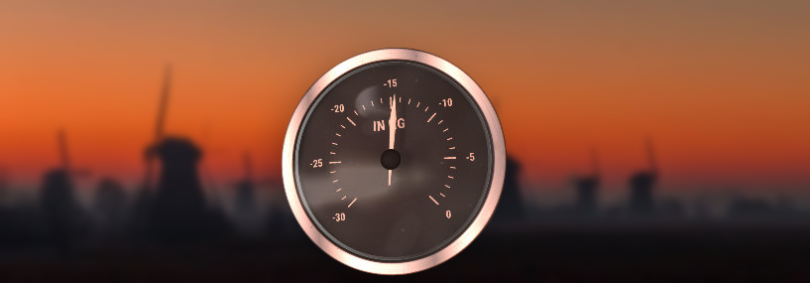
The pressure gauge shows -14.5,inHg
